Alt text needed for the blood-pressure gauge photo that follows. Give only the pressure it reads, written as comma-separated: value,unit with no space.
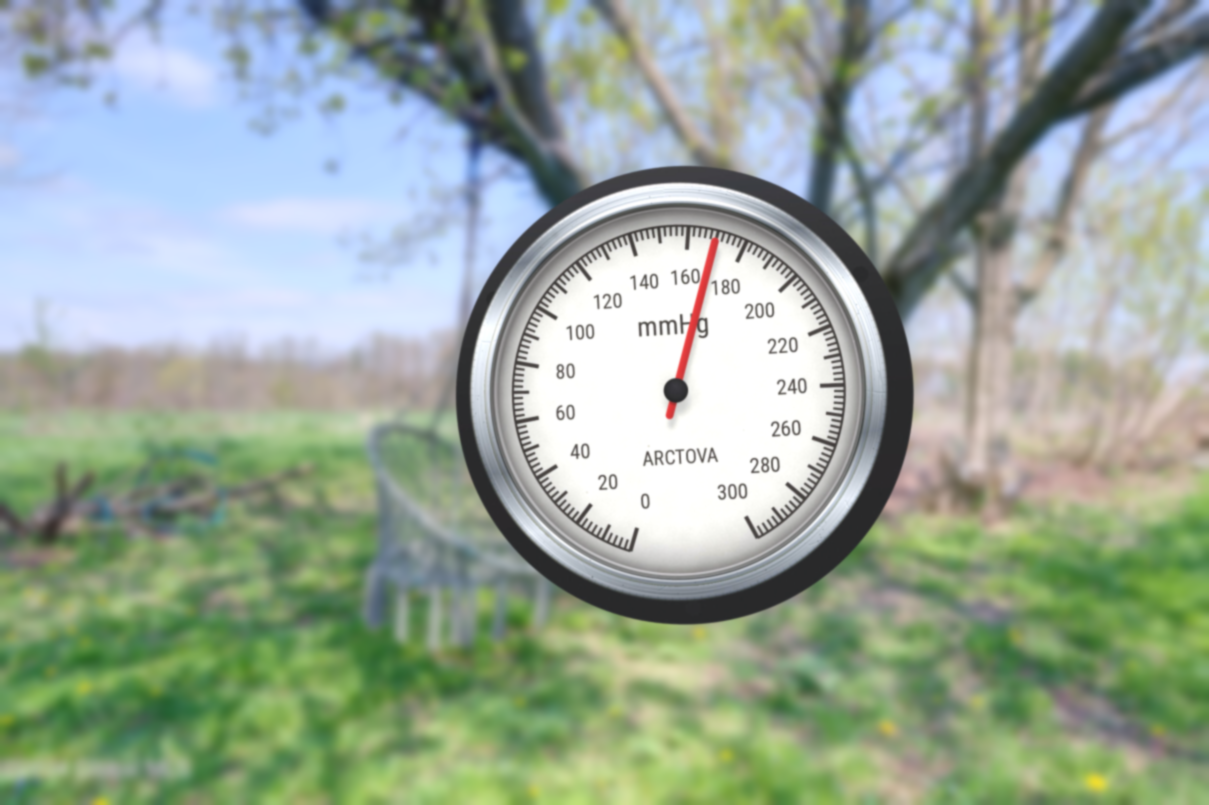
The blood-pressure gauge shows 170,mmHg
